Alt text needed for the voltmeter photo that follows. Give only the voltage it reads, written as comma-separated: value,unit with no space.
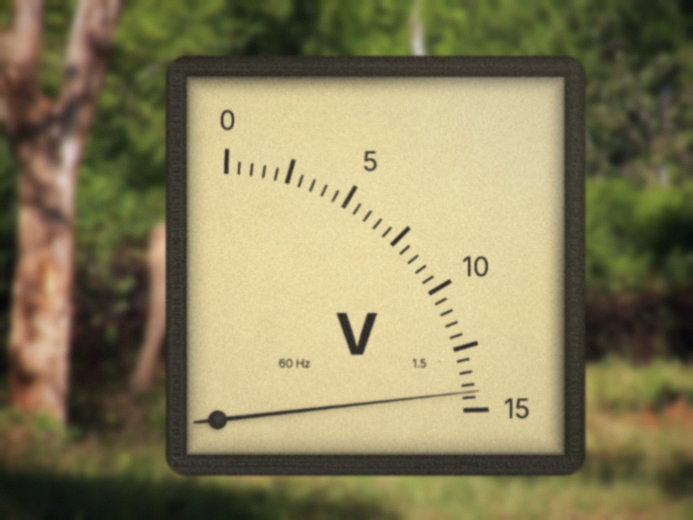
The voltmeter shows 14.25,V
